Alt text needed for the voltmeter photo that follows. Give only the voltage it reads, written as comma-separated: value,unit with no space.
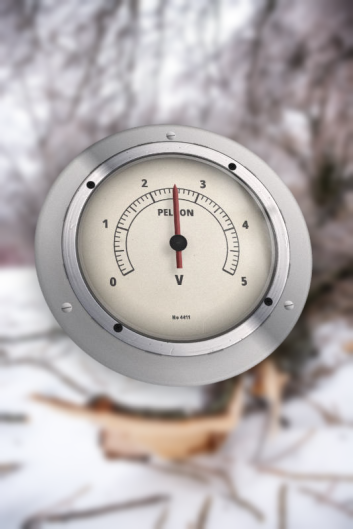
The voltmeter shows 2.5,V
